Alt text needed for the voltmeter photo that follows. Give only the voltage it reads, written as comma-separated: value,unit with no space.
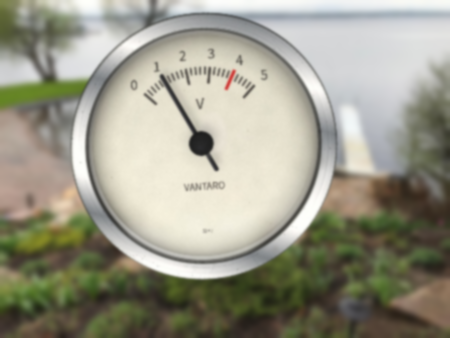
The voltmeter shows 1,V
